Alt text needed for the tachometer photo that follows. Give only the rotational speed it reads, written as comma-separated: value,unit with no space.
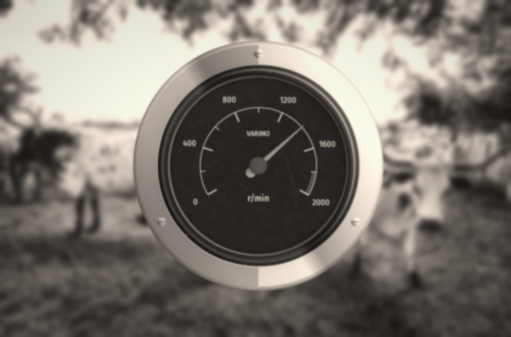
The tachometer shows 1400,rpm
